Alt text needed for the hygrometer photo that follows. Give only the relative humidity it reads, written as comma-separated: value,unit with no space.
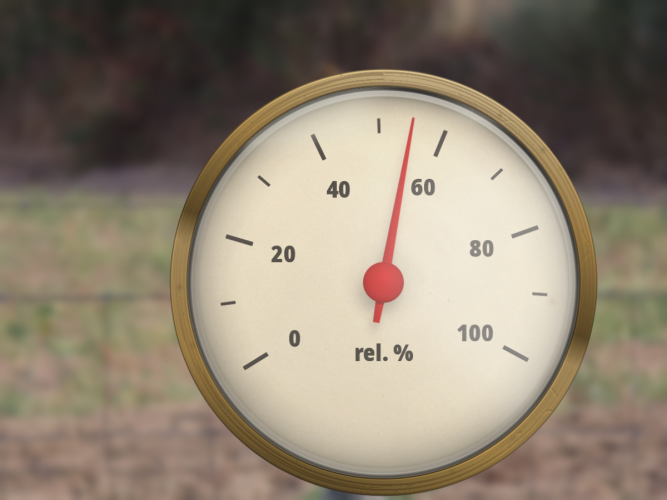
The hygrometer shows 55,%
